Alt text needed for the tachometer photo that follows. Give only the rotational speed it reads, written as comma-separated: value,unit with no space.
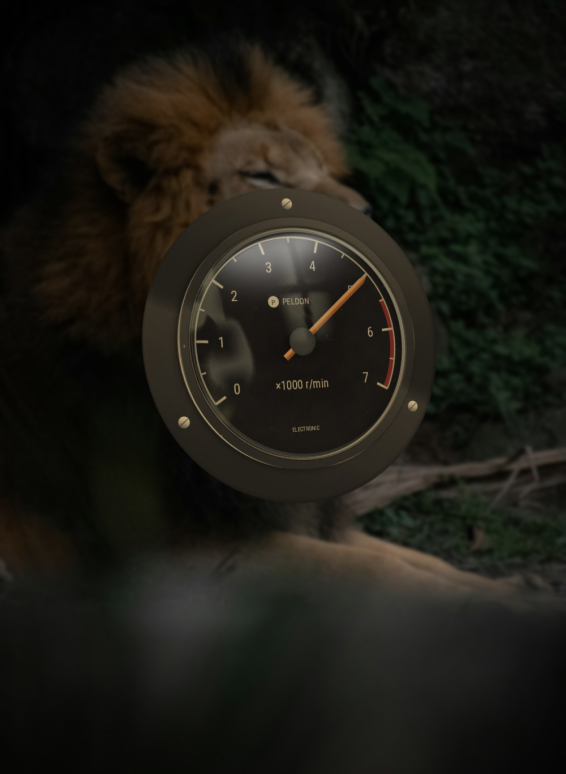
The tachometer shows 5000,rpm
